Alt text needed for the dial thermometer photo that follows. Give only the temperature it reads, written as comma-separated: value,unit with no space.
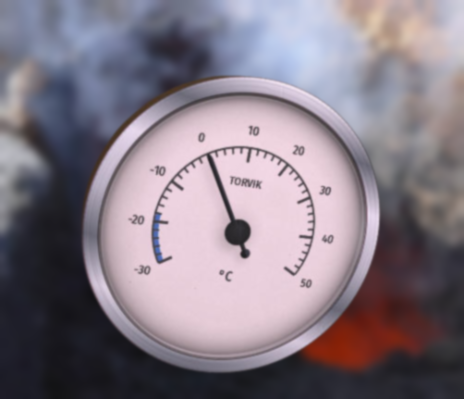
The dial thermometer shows 0,°C
